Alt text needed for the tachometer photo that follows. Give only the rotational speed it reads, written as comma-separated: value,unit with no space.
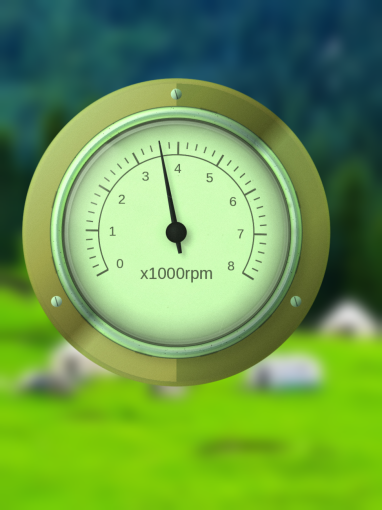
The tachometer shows 3600,rpm
